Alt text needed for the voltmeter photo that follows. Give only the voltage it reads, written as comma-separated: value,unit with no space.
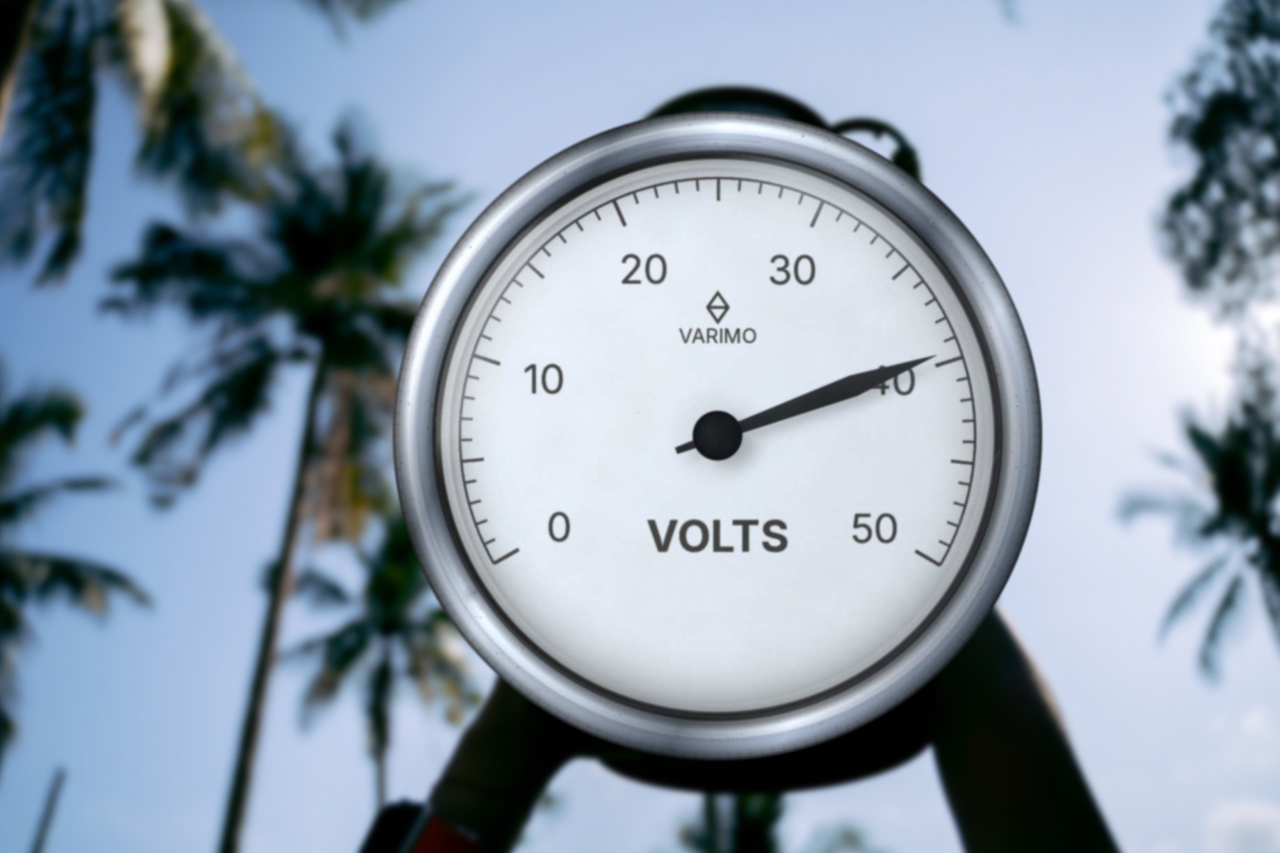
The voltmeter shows 39.5,V
